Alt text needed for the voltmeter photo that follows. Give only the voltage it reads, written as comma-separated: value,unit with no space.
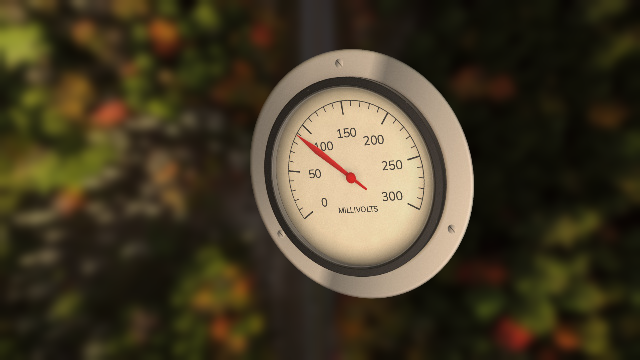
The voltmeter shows 90,mV
